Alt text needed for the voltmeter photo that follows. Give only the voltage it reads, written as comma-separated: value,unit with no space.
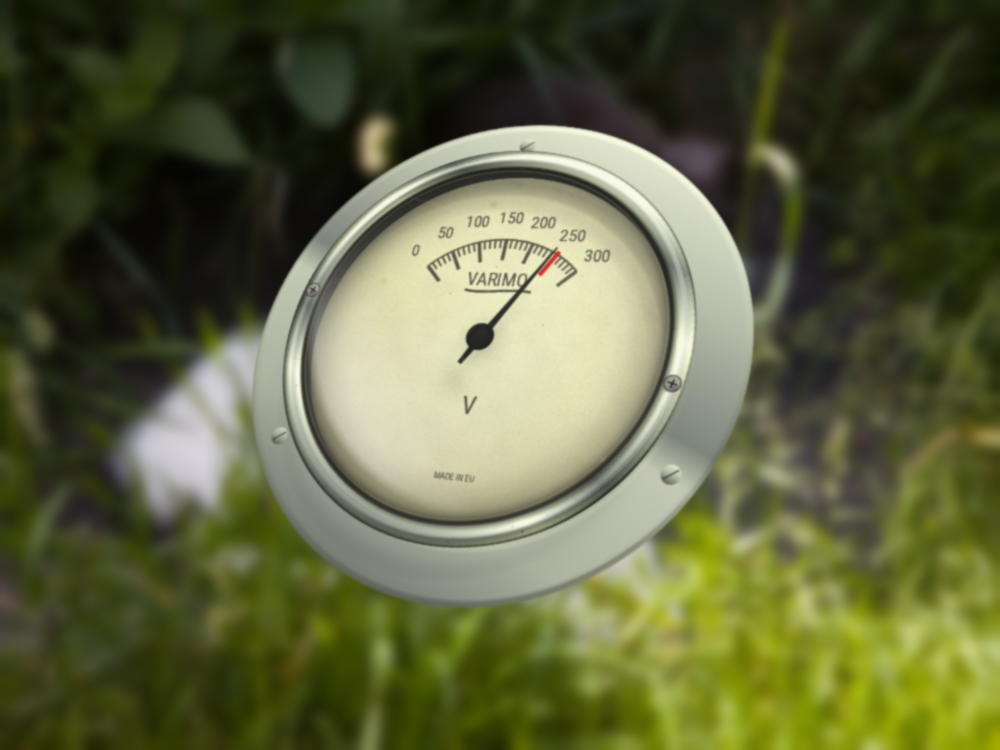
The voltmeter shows 250,V
